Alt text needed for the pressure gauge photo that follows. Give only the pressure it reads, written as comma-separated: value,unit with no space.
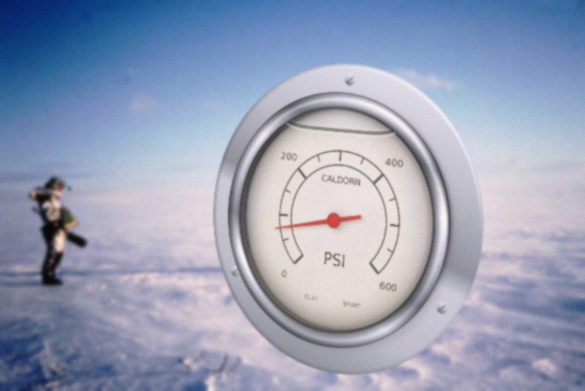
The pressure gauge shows 75,psi
